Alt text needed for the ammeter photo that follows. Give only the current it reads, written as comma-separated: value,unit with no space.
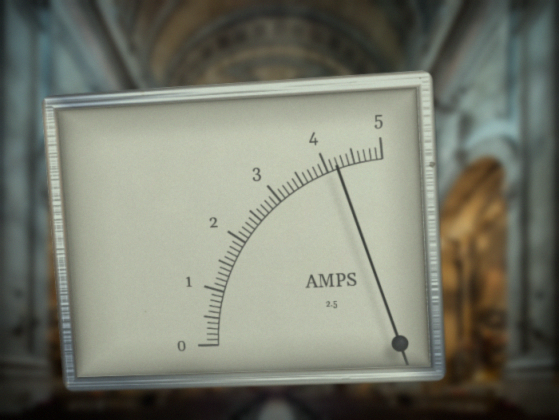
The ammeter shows 4.2,A
